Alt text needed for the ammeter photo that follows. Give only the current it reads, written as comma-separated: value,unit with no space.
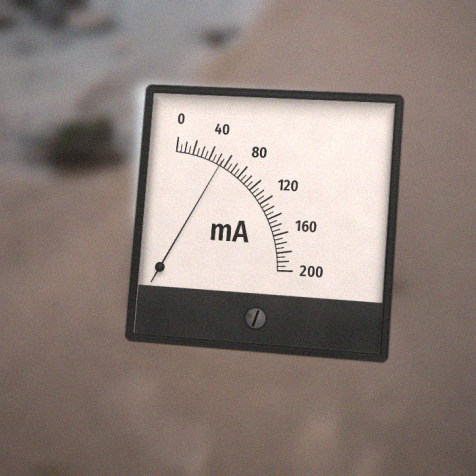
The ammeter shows 55,mA
